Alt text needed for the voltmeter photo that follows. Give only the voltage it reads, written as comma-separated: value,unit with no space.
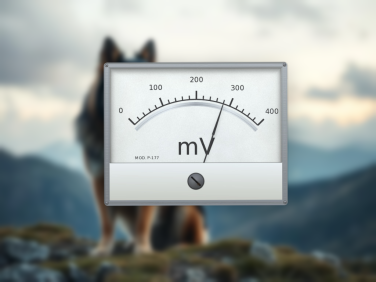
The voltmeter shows 280,mV
